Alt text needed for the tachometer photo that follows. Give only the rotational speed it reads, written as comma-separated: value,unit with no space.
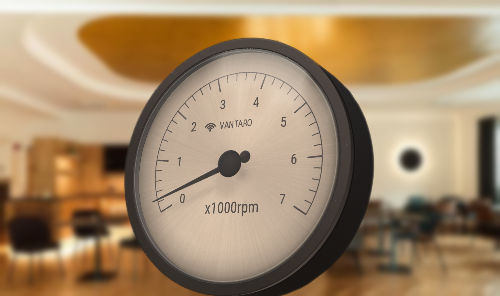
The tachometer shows 200,rpm
